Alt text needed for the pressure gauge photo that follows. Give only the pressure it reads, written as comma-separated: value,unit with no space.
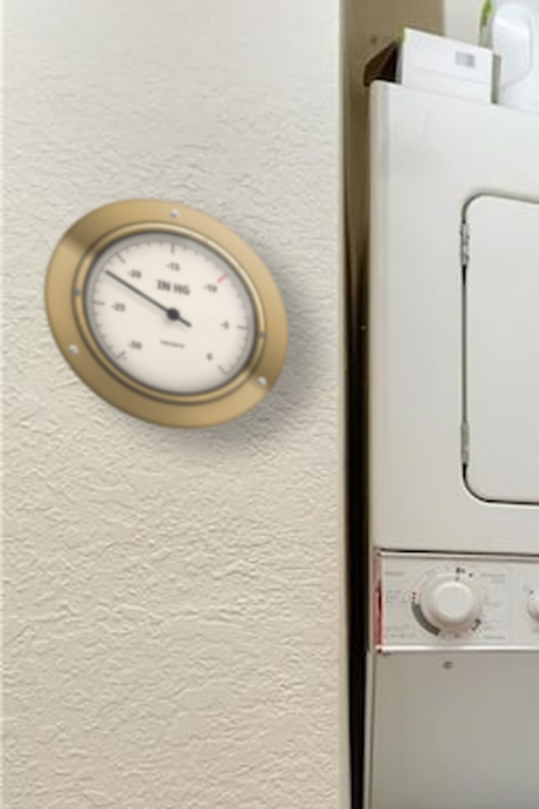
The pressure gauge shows -22,inHg
